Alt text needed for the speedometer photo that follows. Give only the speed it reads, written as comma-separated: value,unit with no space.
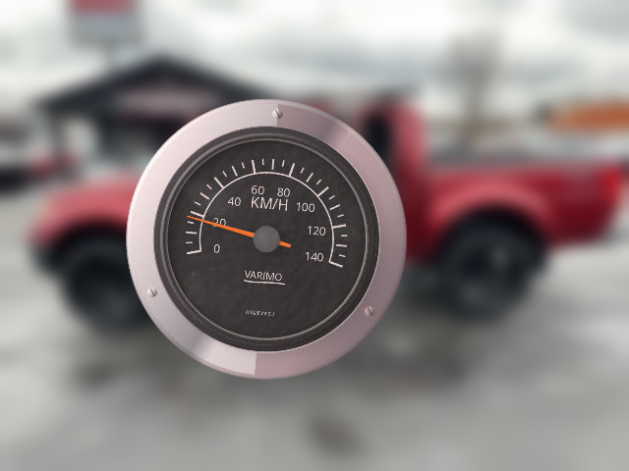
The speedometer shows 17.5,km/h
